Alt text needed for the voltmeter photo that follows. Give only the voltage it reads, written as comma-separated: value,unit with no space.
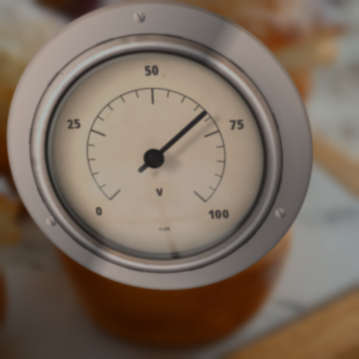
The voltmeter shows 67.5,V
